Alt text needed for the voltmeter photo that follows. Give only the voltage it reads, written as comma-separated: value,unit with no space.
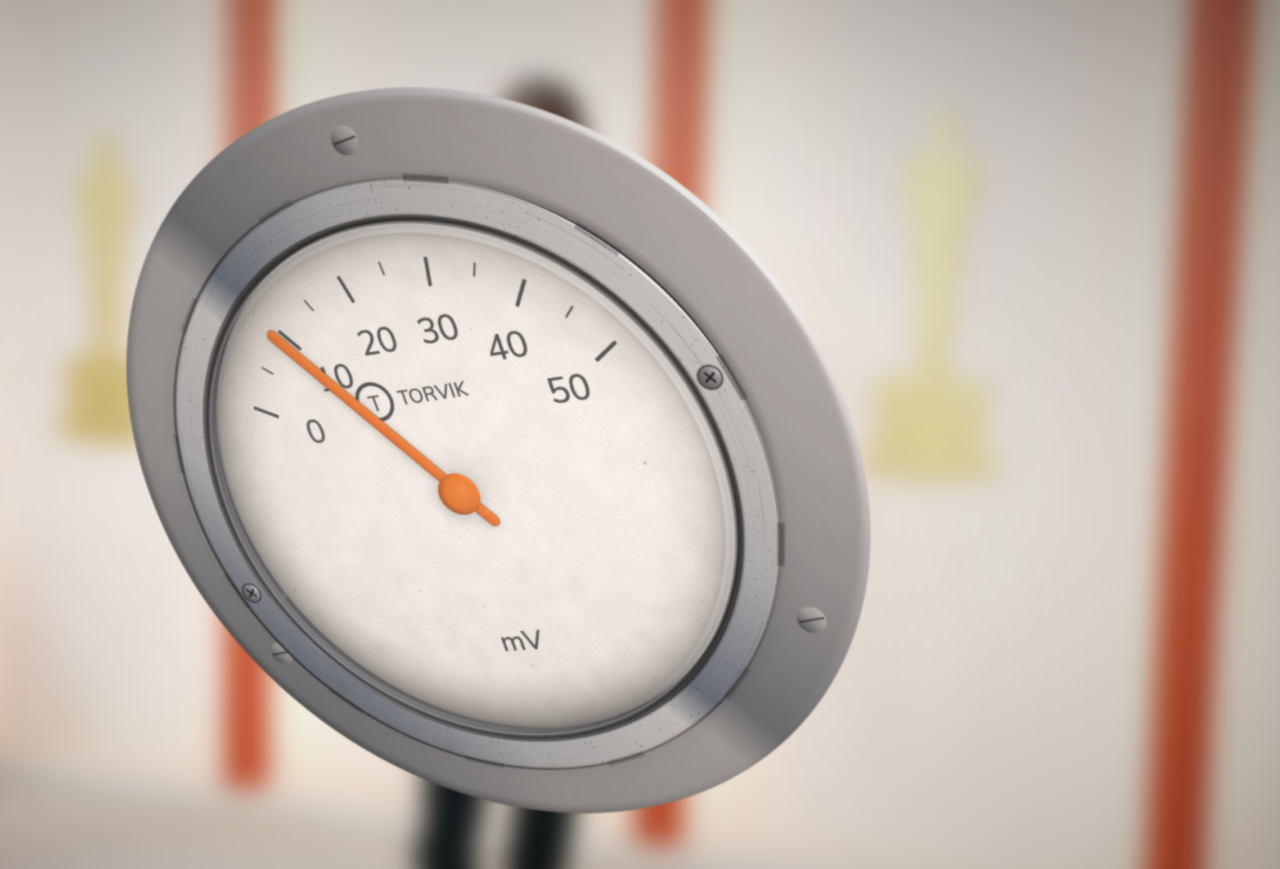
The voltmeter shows 10,mV
